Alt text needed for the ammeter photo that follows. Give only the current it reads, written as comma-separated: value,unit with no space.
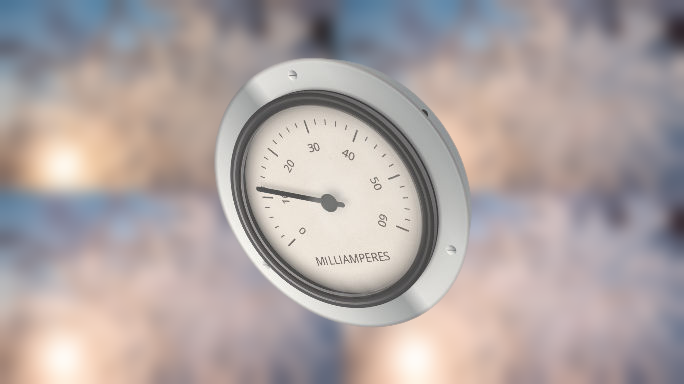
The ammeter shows 12,mA
